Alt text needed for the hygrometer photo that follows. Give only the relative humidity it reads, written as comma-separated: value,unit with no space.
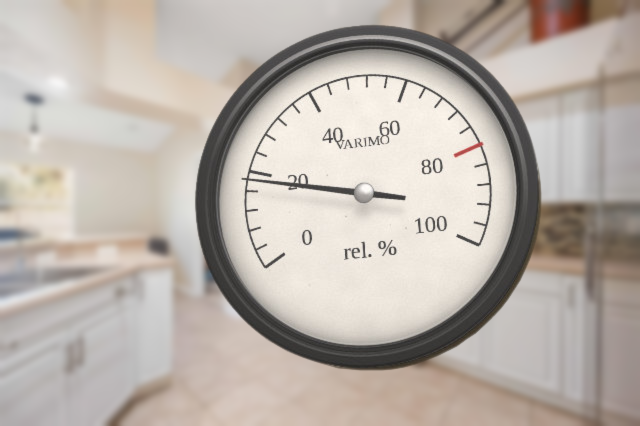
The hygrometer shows 18,%
